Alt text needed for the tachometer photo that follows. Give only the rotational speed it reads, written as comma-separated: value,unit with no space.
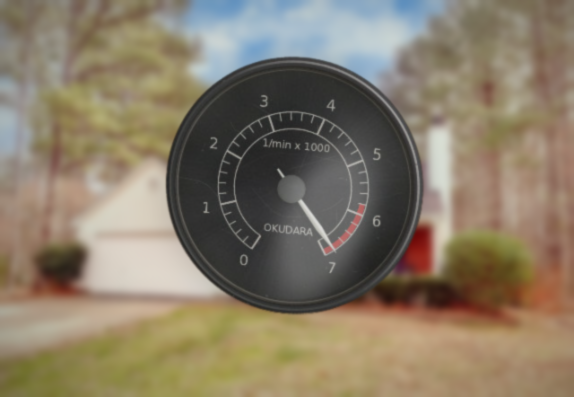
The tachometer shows 6800,rpm
